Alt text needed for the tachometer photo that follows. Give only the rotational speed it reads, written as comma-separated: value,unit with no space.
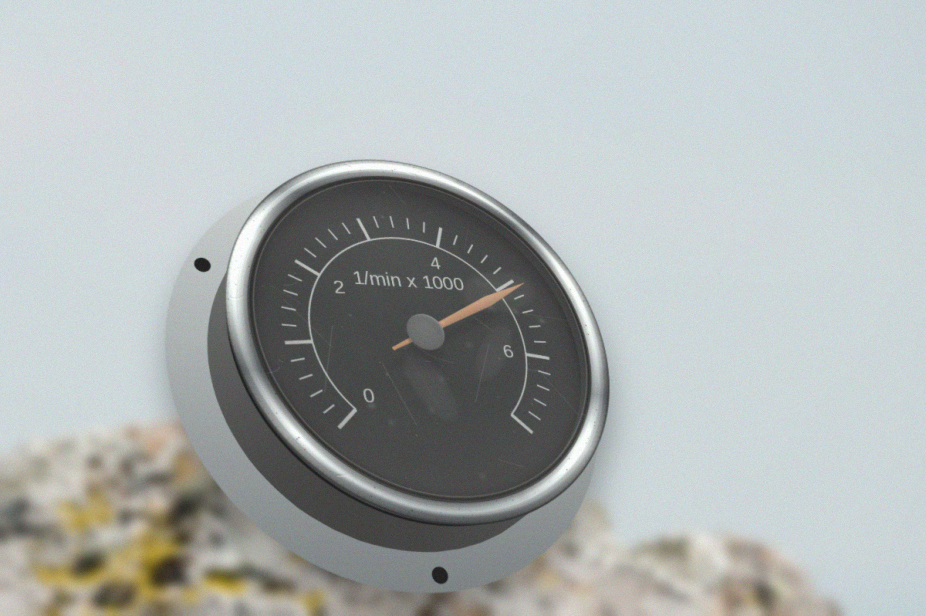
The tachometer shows 5100,rpm
